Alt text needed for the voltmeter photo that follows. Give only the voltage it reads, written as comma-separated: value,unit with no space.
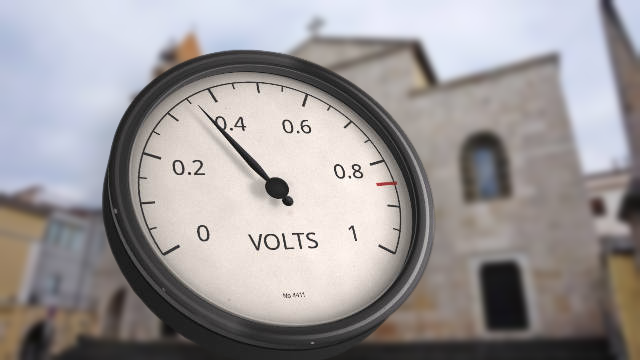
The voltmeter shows 0.35,V
